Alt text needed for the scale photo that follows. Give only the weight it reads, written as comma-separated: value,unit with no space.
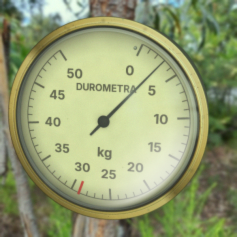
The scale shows 3,kg
